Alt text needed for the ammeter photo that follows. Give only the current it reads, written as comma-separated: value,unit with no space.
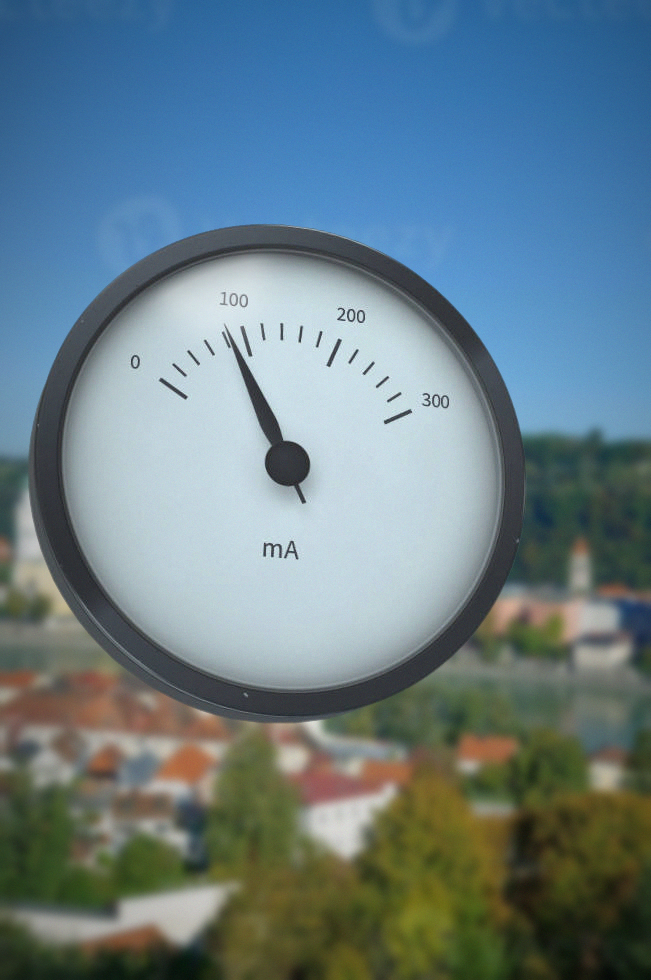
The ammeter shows 80,mA
